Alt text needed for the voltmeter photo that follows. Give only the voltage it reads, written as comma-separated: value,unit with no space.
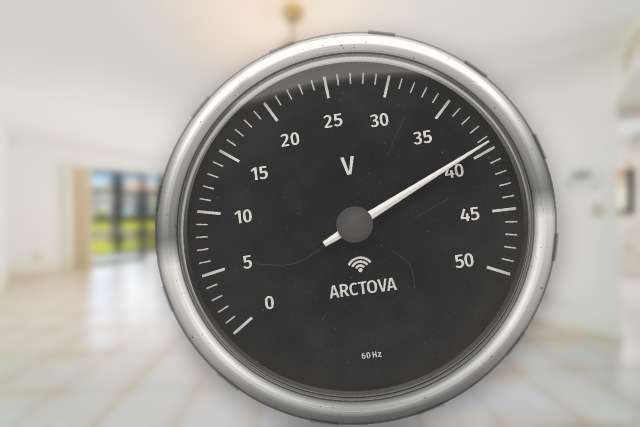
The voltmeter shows 39.5,V
